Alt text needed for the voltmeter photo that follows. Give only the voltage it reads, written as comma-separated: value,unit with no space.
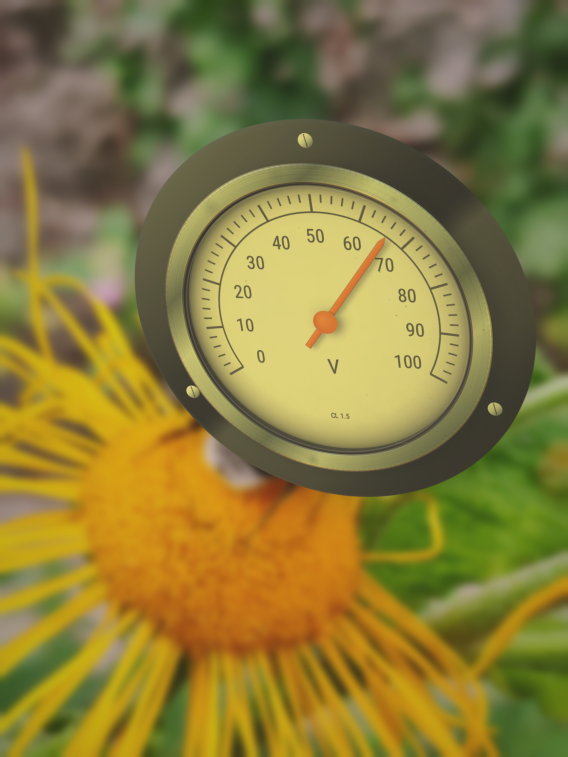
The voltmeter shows 66,V
